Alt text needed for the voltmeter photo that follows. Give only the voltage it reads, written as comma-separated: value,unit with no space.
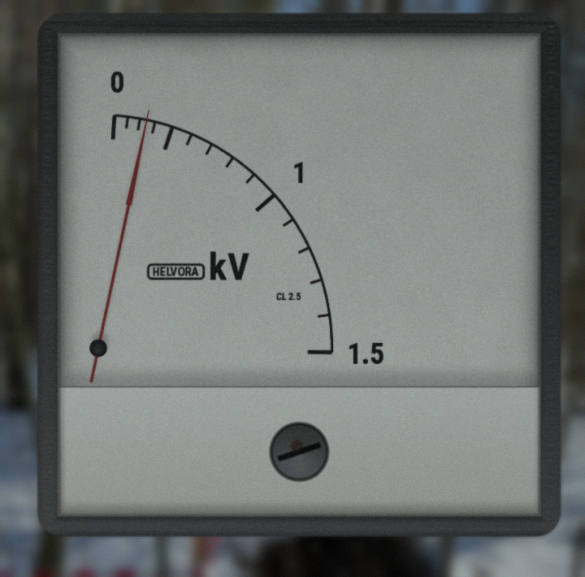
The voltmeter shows 0.35,kV
